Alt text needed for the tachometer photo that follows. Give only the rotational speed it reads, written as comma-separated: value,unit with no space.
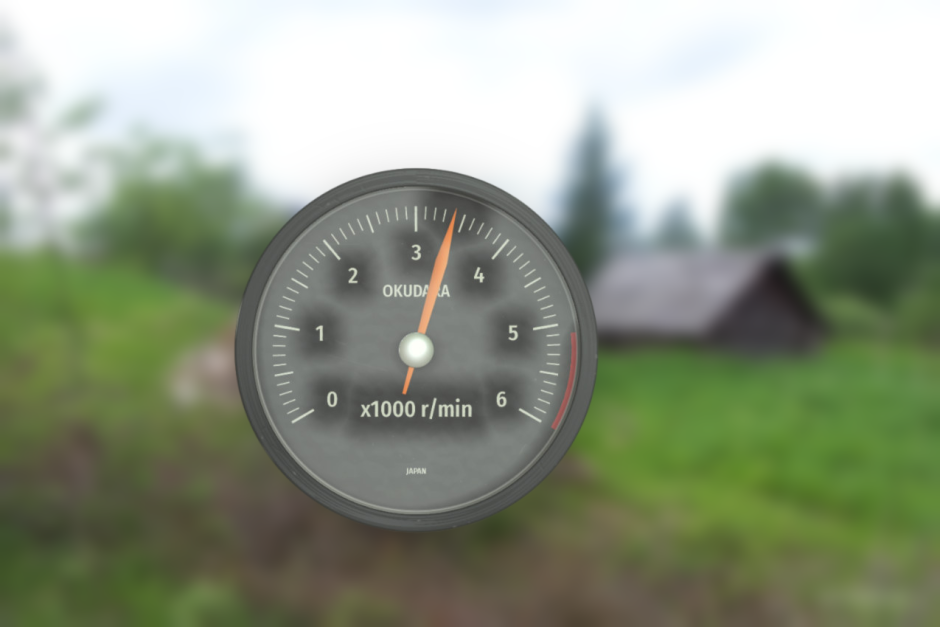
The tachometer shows 3400,rpm
